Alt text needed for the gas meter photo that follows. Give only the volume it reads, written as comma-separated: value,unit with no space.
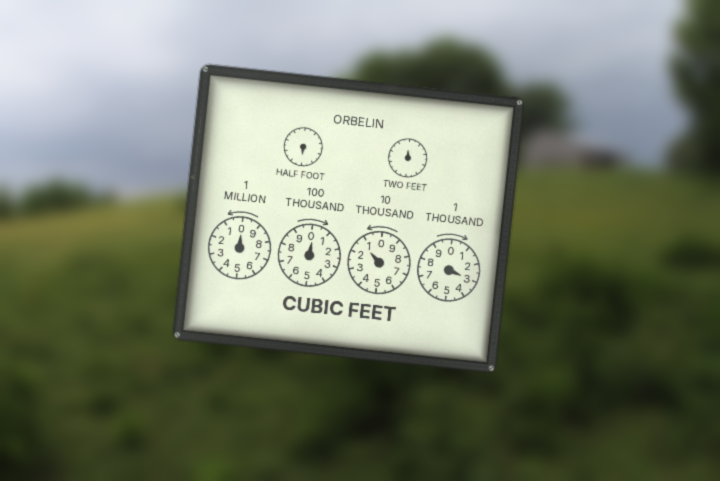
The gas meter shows 1300,ft³
